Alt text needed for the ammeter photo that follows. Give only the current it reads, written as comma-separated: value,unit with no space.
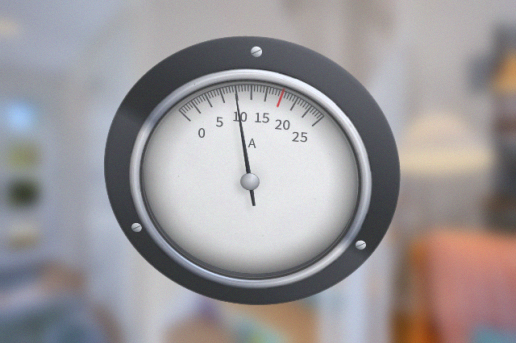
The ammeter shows 10,A
